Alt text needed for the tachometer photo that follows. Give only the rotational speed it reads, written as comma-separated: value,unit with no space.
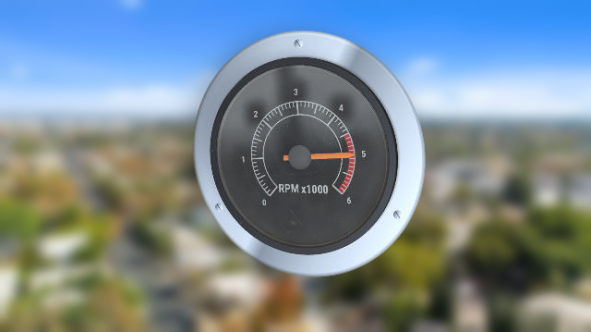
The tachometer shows 5000,rpm
